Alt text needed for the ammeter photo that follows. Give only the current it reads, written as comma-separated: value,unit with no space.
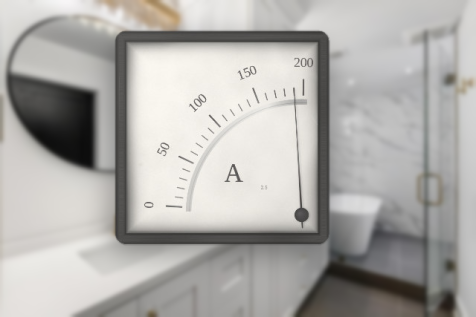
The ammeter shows 190,A
